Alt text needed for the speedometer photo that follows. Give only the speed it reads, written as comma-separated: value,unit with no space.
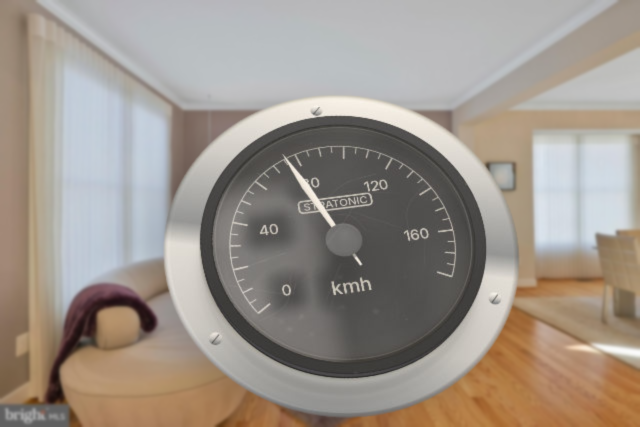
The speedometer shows 75,km/h
